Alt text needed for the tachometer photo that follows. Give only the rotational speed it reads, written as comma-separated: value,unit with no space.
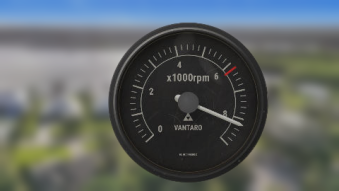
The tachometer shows 8200,rpm
